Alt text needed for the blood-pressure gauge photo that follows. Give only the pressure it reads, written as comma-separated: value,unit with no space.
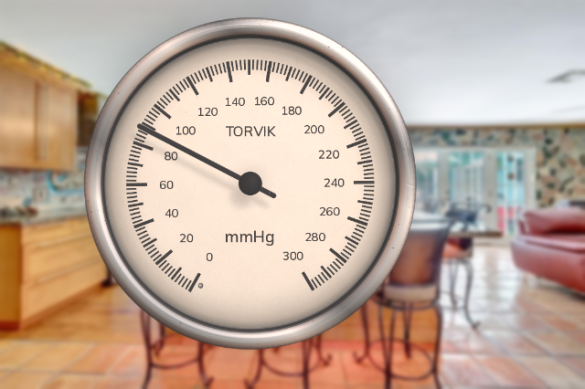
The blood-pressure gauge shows 88,mmHg
